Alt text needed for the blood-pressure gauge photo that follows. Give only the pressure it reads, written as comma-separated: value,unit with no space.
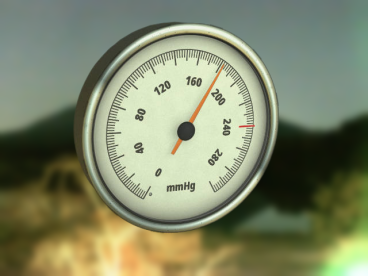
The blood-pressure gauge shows 180,mmHg
